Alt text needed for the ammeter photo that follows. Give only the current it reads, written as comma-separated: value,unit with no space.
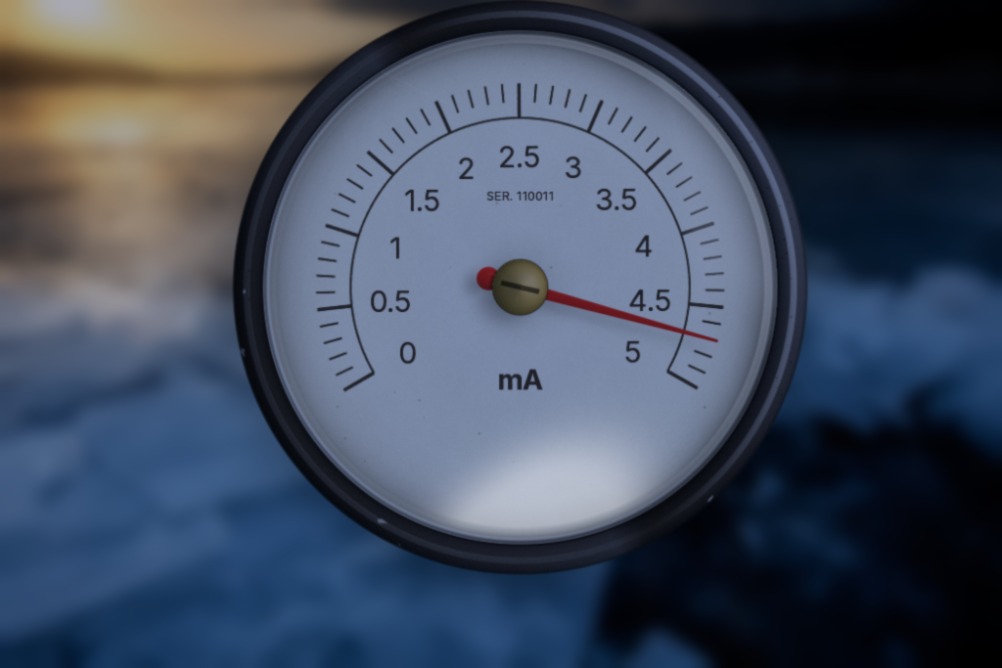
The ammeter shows 4.7,mA
